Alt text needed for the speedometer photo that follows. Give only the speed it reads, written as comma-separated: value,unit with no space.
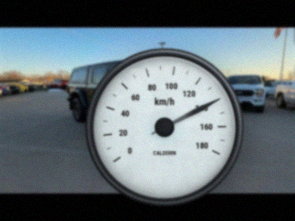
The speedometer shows 140,km/h
